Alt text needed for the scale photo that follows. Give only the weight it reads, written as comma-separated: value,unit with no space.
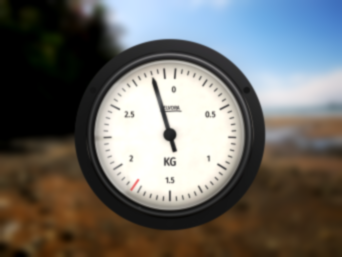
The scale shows 2.9,kg
